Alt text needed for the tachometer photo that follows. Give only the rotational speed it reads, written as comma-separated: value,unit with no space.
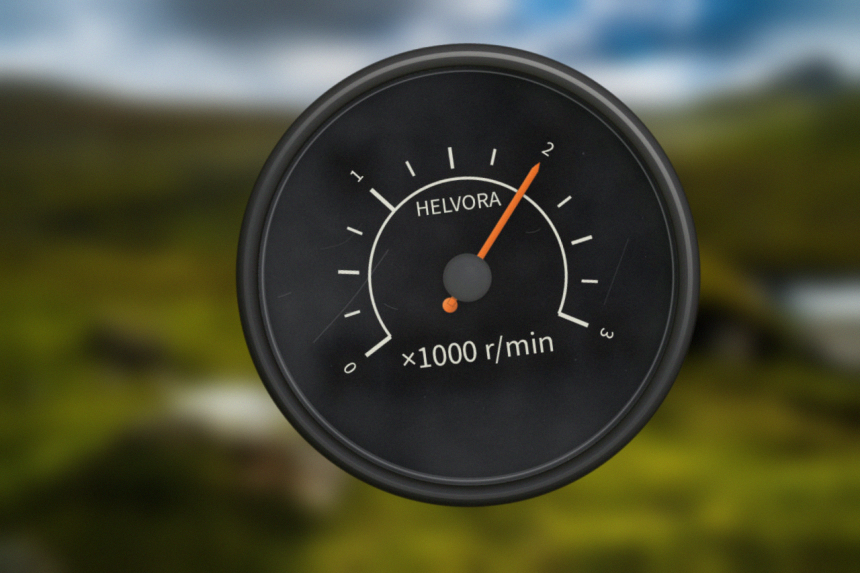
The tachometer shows 2000,rpm
